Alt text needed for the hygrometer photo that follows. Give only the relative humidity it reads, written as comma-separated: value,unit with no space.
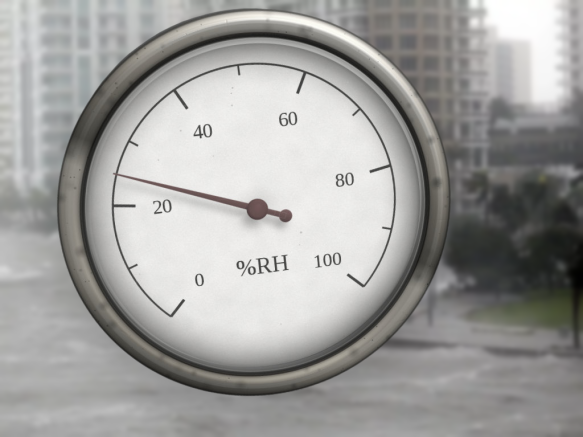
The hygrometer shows 25,%
